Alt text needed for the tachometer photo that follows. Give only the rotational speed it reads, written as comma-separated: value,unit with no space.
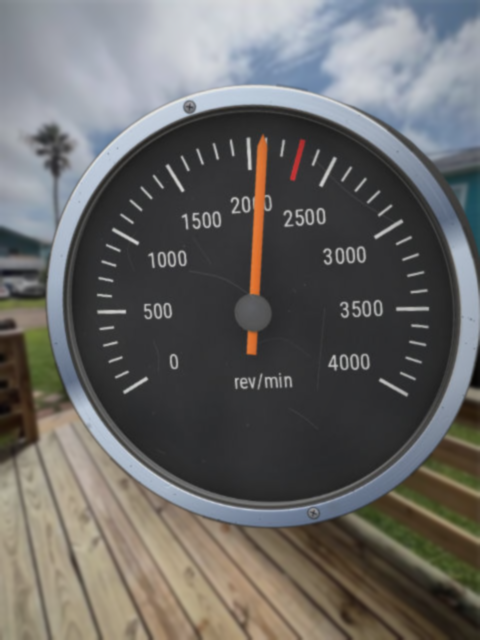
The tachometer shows 2100,rpm
